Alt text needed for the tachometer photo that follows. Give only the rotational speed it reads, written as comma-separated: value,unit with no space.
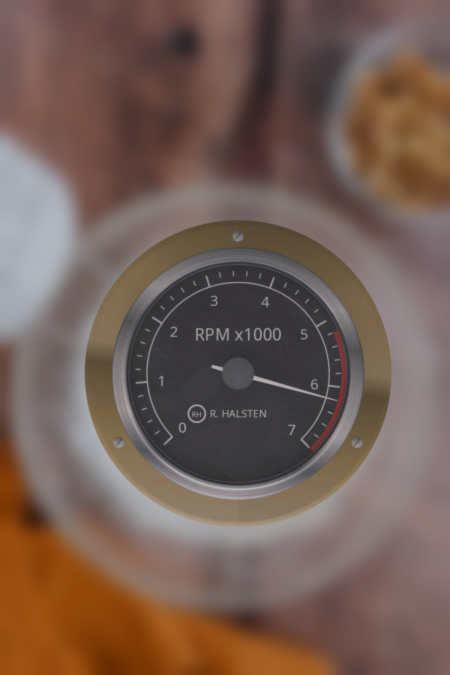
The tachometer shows 6200,rpm
